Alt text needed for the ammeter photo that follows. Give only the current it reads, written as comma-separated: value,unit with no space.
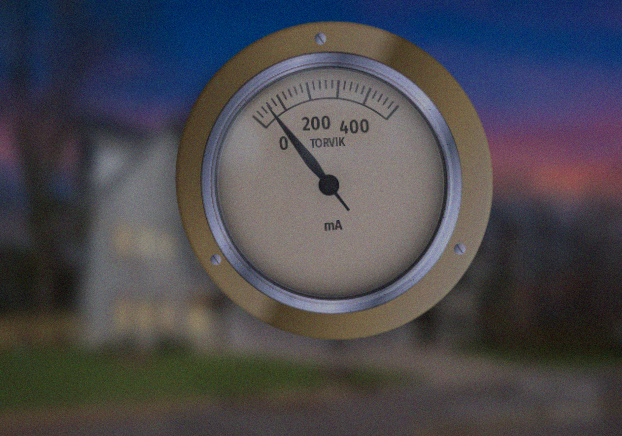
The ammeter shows 60,mA
